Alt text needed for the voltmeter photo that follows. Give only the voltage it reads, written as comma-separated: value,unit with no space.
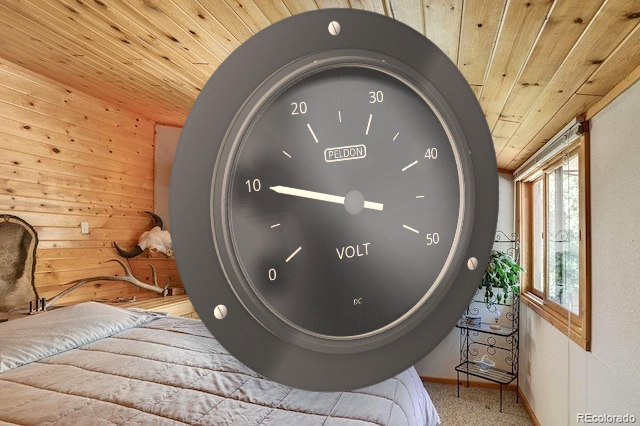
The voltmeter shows 10,V
